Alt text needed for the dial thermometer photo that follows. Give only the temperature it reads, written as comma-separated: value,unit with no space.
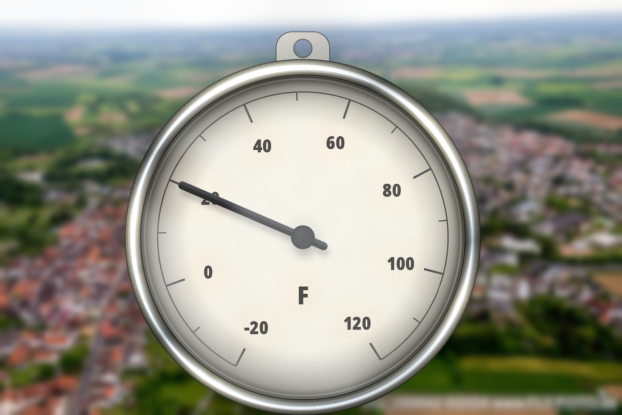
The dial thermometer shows 20,°F
